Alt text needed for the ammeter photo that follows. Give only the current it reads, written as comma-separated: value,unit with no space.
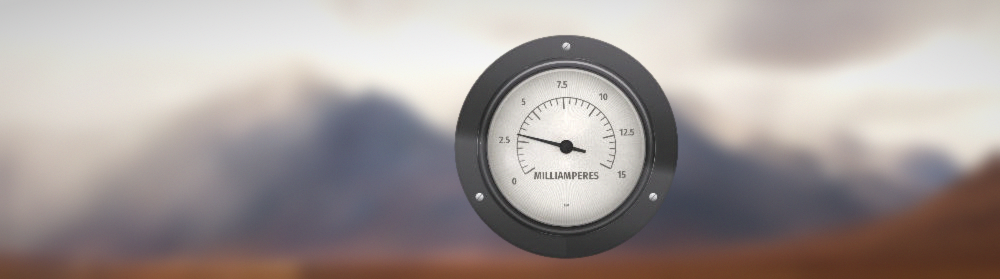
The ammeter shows 3,mA
